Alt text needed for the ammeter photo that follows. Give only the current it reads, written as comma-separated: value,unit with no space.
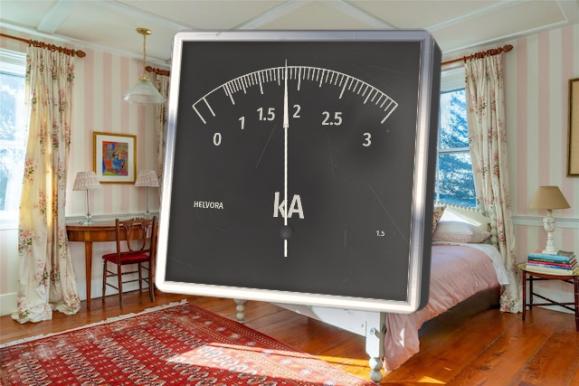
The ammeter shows 1.85,kA
